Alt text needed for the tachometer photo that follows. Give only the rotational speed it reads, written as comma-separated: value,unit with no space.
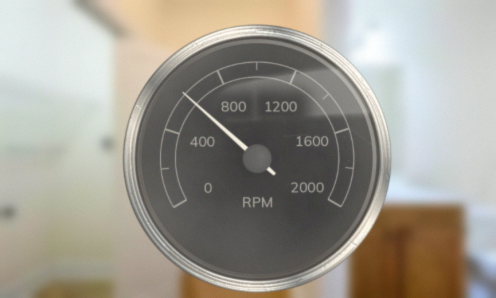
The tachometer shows 600,rpm
